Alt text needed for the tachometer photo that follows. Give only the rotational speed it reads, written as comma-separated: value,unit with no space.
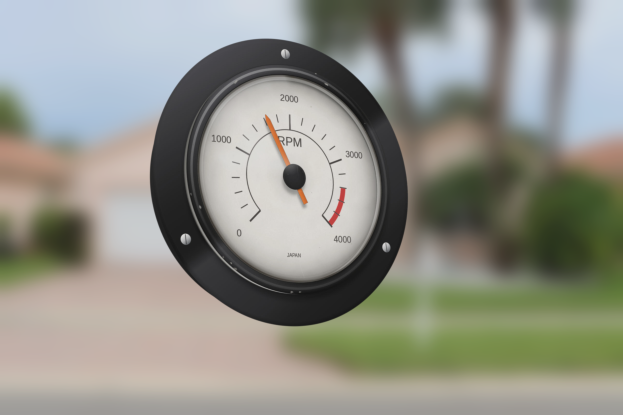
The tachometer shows 1600,rpm
